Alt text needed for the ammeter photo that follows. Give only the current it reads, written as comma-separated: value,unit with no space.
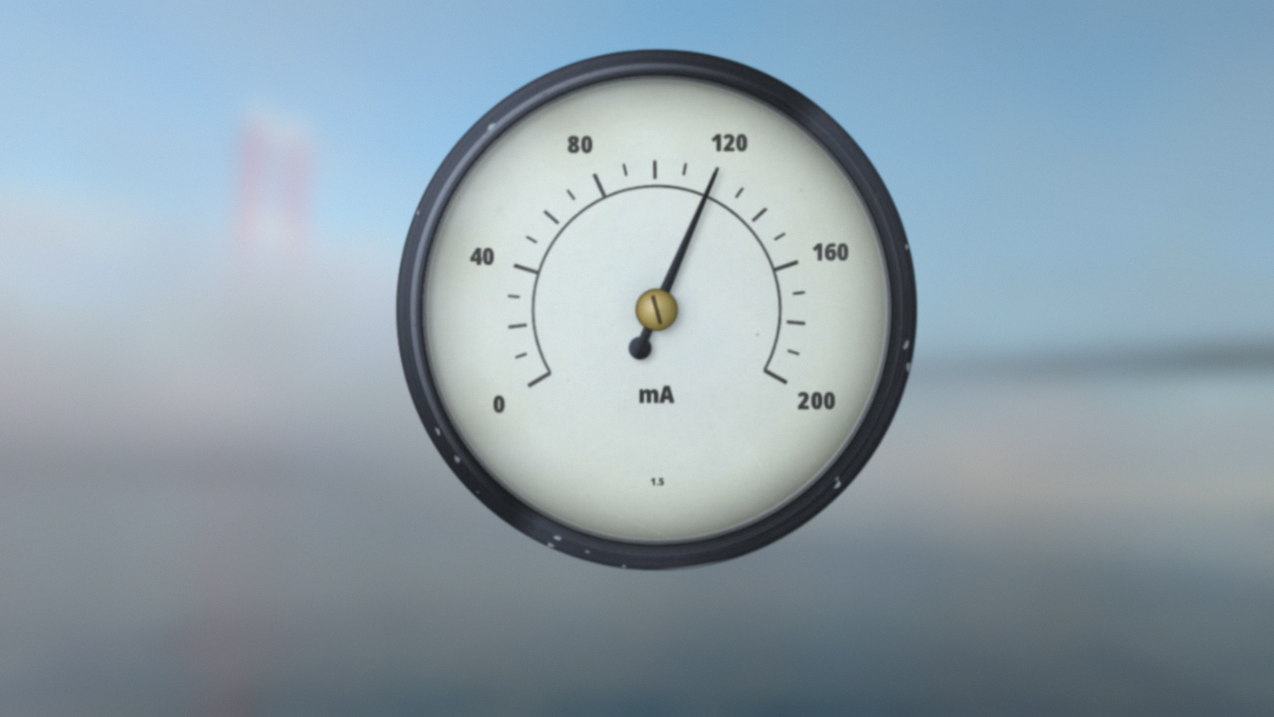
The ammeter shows 120,mA
